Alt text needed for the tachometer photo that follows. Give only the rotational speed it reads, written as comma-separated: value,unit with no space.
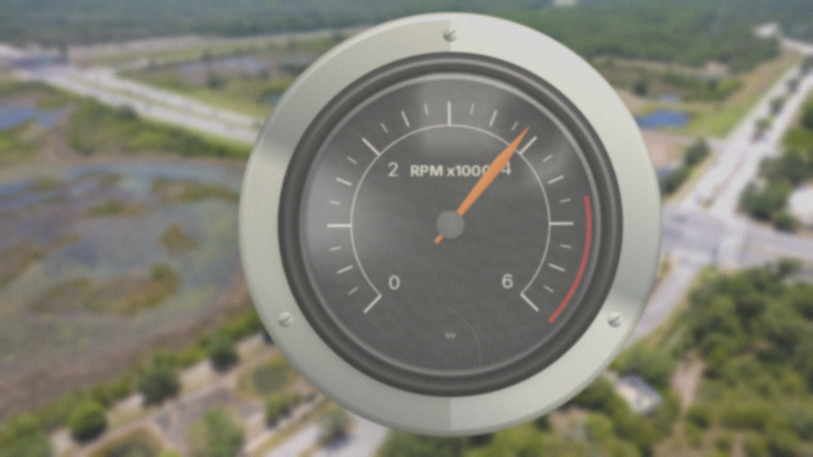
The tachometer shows 3875,rpm
